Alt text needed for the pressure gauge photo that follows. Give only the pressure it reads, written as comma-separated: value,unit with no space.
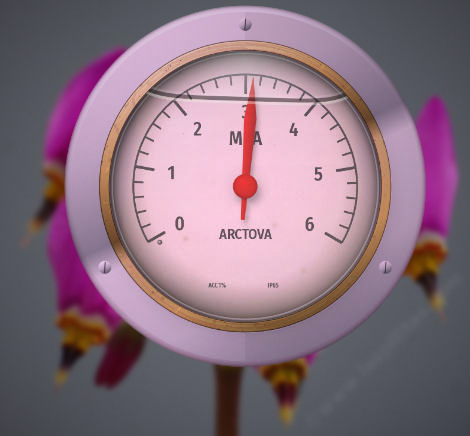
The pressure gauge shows 3.1,MPa
